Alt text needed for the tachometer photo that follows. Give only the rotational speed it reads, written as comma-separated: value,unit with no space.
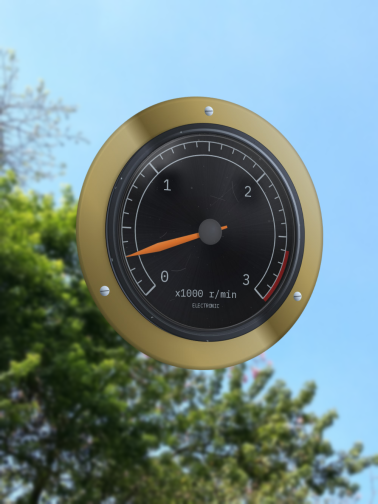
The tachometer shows 300,rpm
